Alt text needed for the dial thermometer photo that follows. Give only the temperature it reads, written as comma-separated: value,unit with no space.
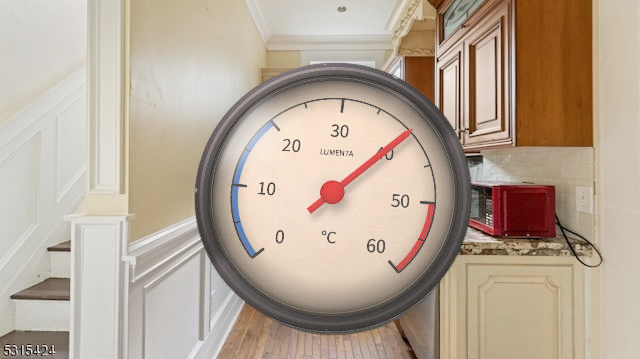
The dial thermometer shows 40,°C
